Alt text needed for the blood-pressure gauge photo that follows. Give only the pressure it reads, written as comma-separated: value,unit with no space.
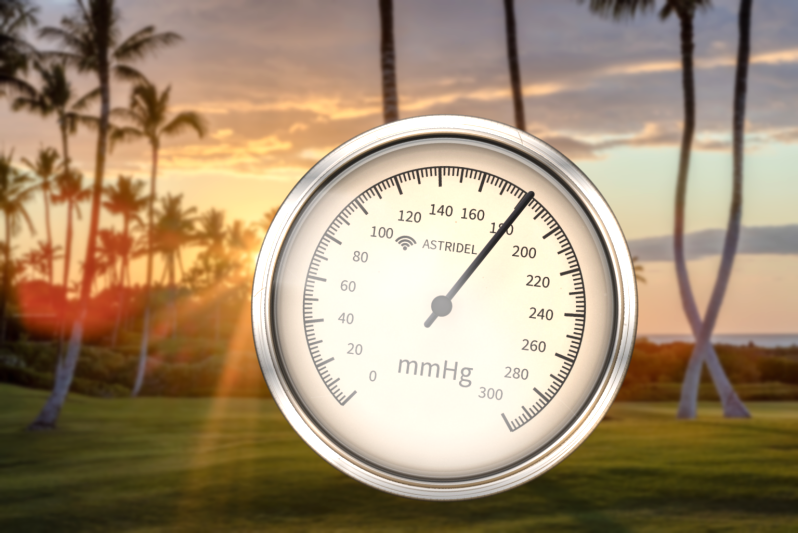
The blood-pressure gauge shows 182,mmHg
